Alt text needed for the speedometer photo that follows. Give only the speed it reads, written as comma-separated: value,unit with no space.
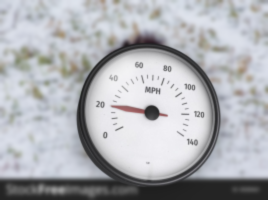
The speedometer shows 20,mph
